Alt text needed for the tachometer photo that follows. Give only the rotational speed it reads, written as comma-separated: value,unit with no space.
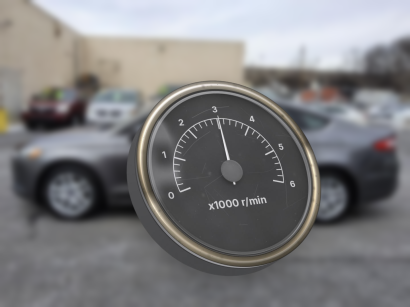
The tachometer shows 3000,rpm
